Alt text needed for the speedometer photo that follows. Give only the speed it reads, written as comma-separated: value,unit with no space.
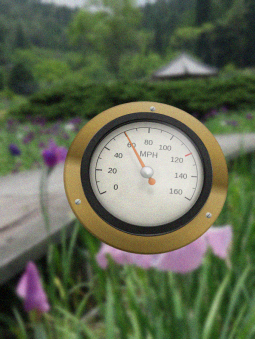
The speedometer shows 60,mph
